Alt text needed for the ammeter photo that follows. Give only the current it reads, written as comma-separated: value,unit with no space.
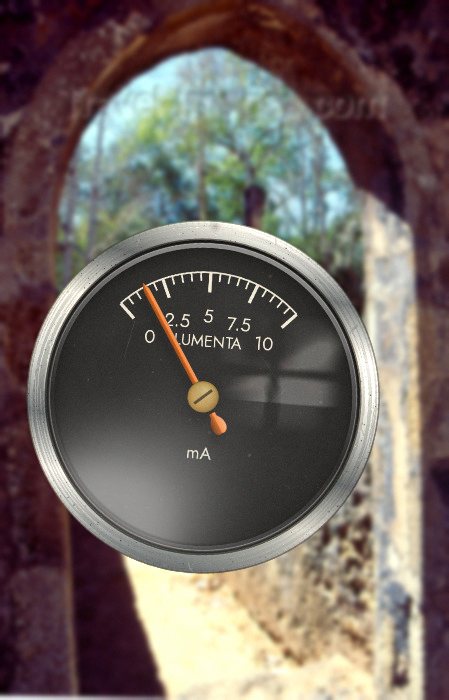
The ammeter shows 1.5,mA
